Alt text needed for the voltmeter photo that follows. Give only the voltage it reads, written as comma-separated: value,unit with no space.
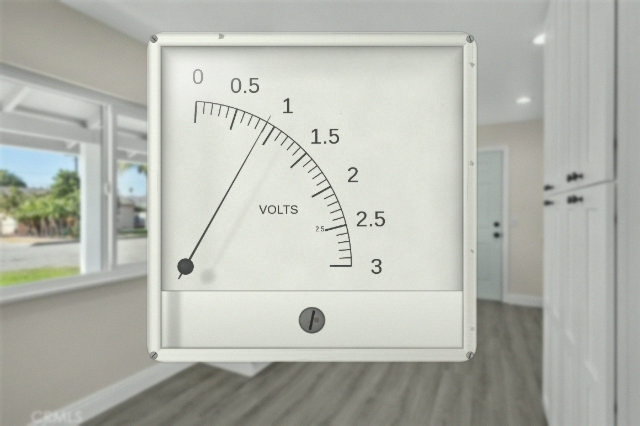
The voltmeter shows 0.9,V
